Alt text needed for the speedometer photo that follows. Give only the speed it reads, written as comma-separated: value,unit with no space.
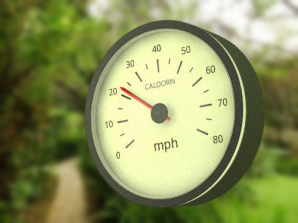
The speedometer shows 22.5,mph
